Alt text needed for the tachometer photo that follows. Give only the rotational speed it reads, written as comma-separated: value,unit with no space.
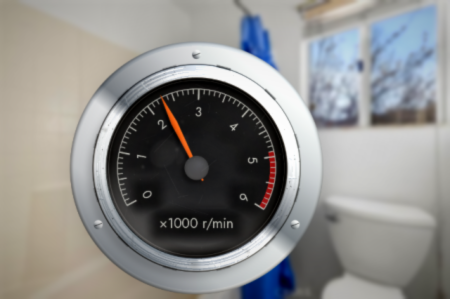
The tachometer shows 2300,rpm
